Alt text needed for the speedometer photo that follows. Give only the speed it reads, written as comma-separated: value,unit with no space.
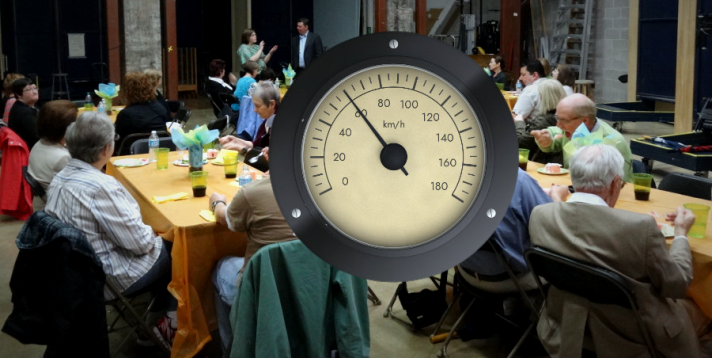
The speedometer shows 60,km/h
